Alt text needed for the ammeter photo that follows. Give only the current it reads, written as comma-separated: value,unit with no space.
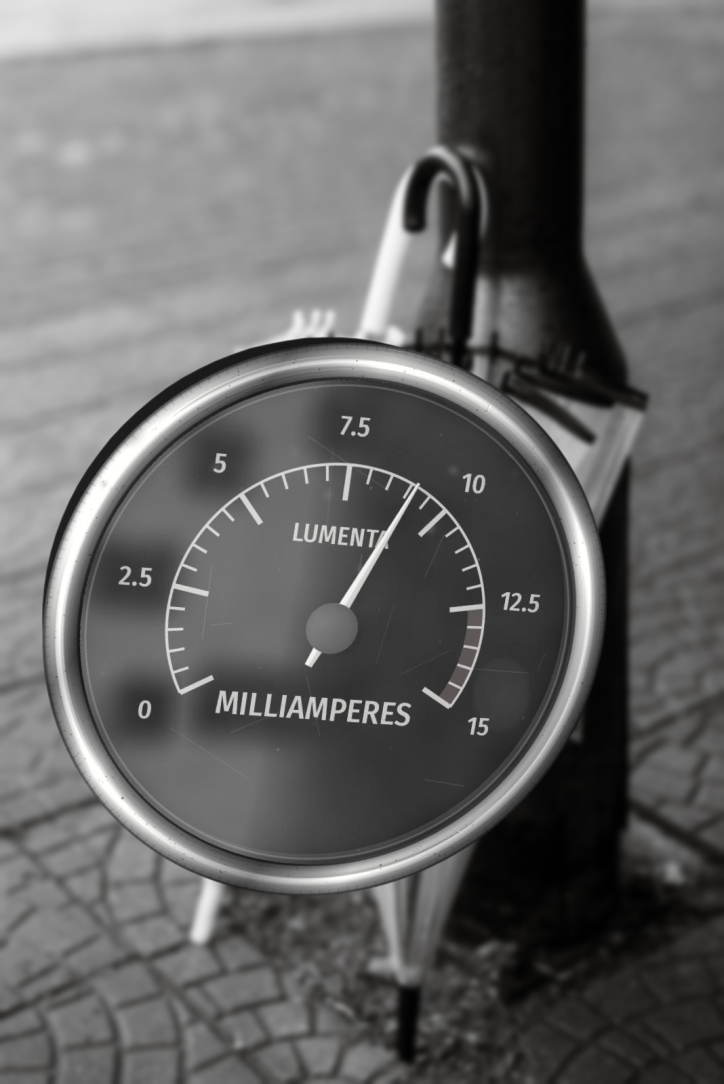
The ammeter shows 9,mA
